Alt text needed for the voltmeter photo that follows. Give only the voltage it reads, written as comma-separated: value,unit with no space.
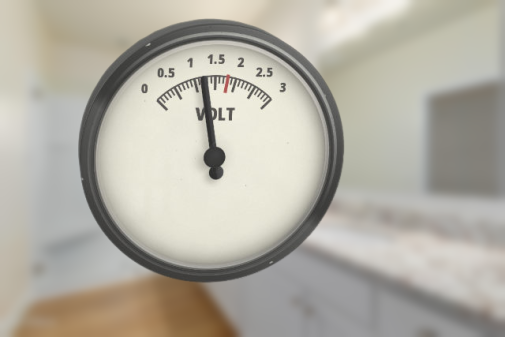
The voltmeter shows 1.2,V
